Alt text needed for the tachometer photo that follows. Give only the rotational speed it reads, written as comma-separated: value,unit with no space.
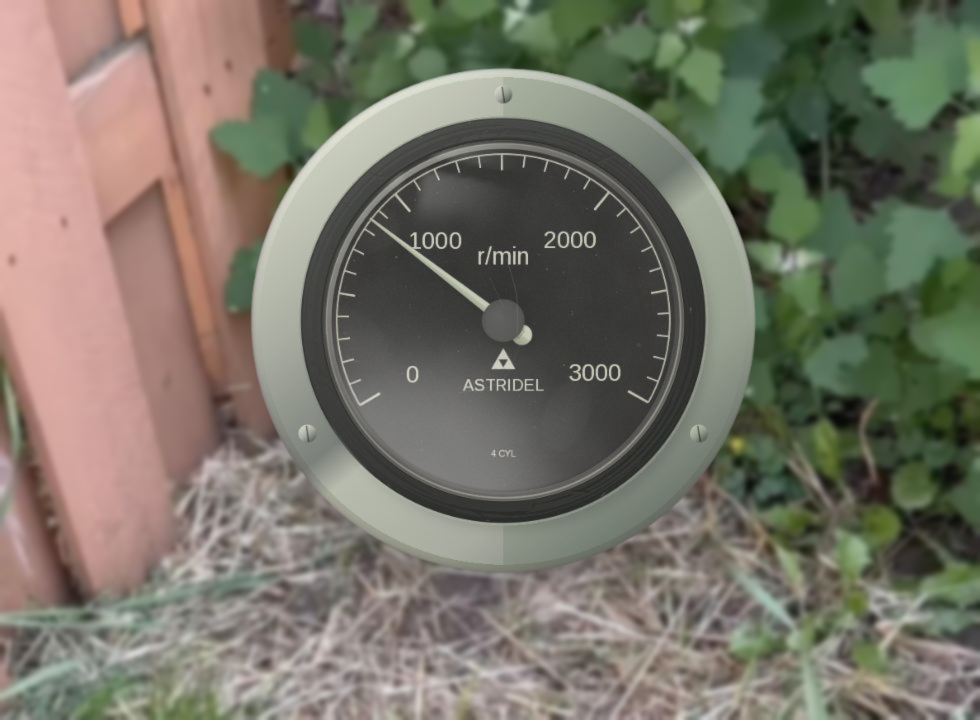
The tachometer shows 850,rpm
